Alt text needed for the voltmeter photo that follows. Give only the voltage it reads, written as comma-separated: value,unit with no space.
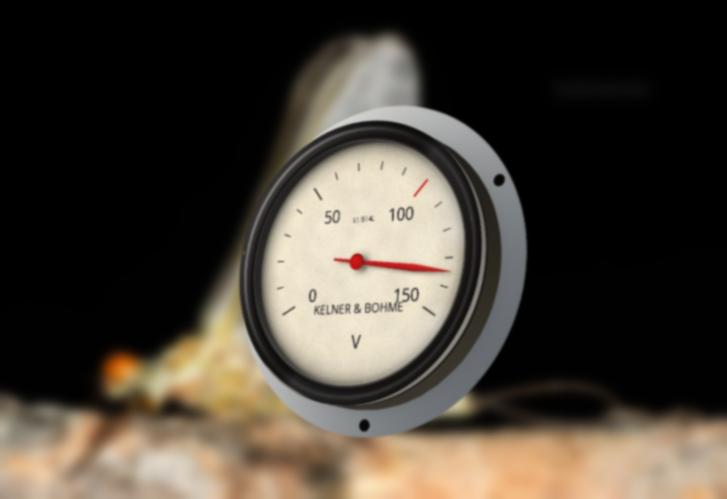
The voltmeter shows 135,V
